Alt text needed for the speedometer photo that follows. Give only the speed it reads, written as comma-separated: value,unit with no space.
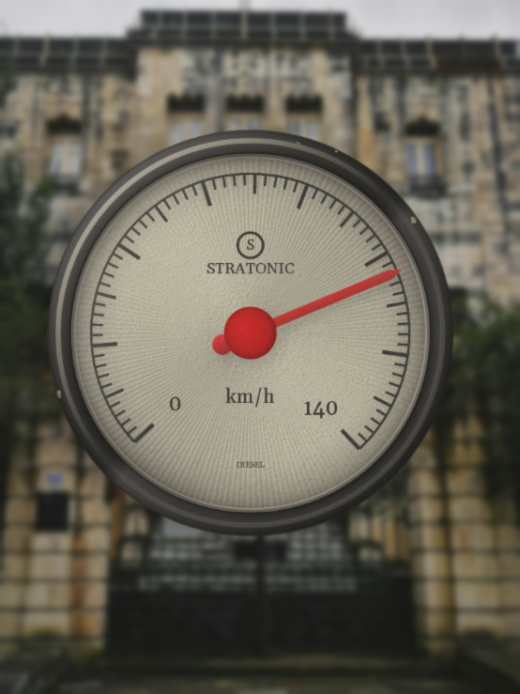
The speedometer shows 104,km/h
